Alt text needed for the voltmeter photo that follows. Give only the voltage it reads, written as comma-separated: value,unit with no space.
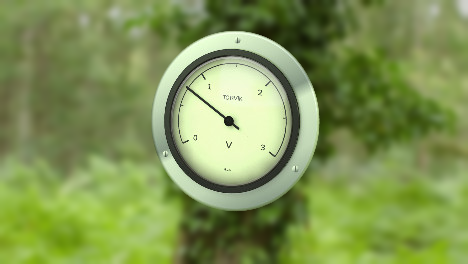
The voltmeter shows 0.75,V
